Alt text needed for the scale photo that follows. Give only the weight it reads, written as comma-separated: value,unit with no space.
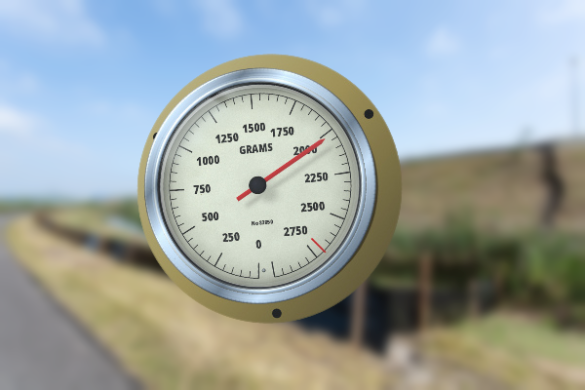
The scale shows 2025,g
